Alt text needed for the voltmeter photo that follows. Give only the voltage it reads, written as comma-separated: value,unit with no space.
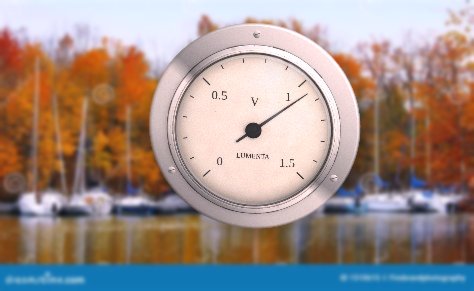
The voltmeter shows 1.05,V
